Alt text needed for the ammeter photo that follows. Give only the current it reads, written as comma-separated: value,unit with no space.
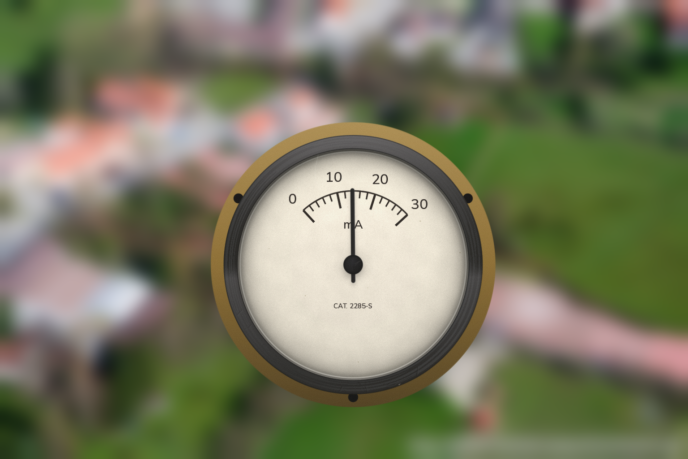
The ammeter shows 14,mA
